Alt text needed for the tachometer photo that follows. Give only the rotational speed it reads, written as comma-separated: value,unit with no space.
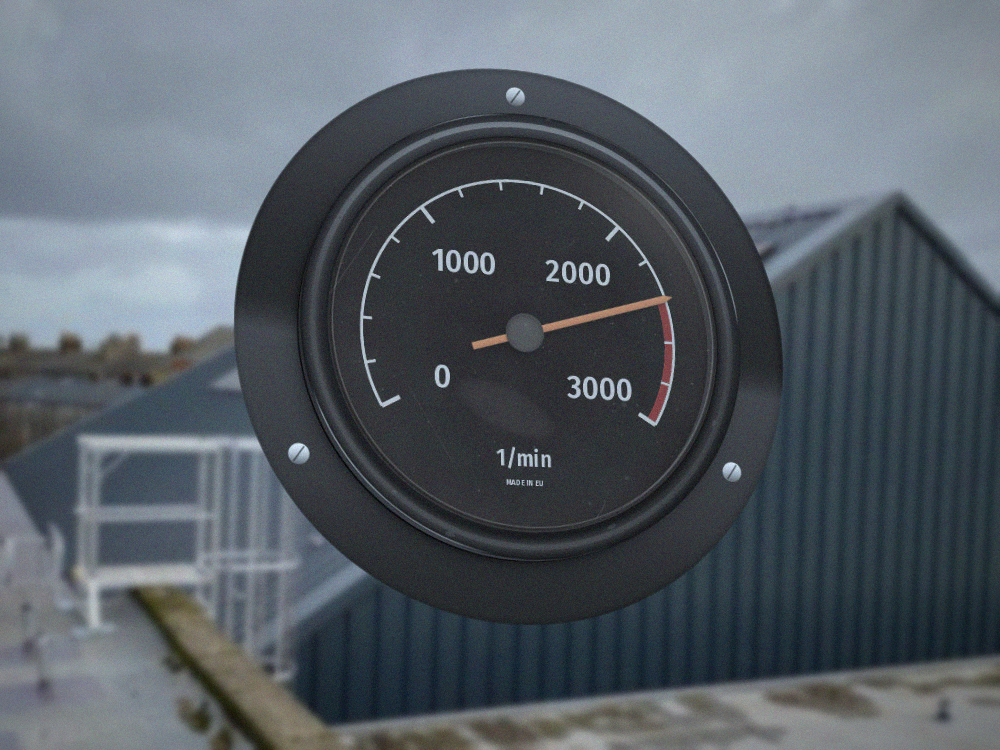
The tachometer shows 2400,rpm
